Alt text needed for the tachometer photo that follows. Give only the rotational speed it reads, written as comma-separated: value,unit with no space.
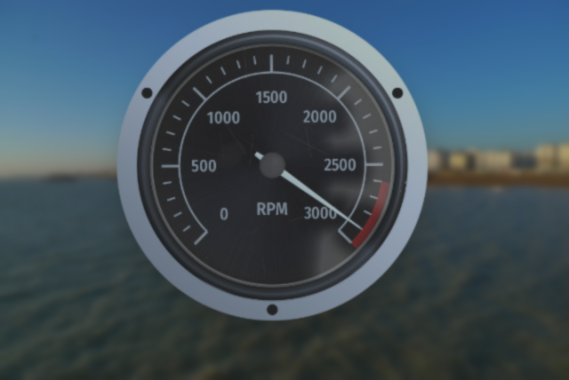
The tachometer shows 2900,rpm
